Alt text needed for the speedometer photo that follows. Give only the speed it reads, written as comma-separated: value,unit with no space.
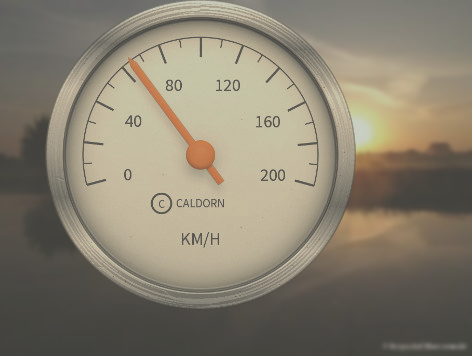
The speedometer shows 65,km/h
